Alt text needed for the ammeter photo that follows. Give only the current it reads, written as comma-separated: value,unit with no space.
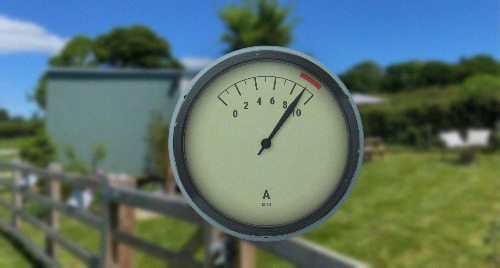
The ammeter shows 9,A
